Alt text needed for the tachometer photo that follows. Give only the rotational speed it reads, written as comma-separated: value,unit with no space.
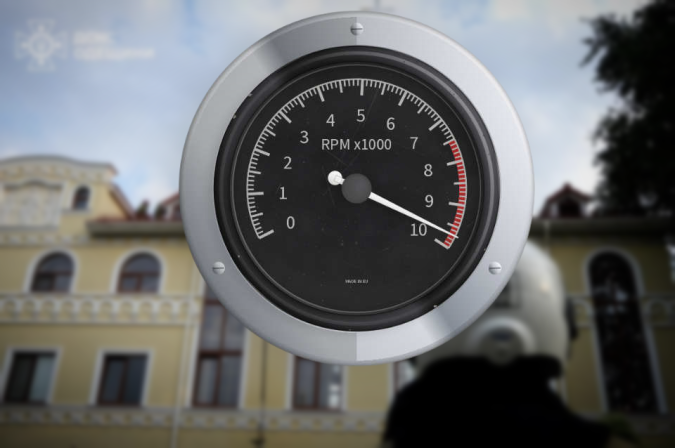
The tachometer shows 9700,rpm
